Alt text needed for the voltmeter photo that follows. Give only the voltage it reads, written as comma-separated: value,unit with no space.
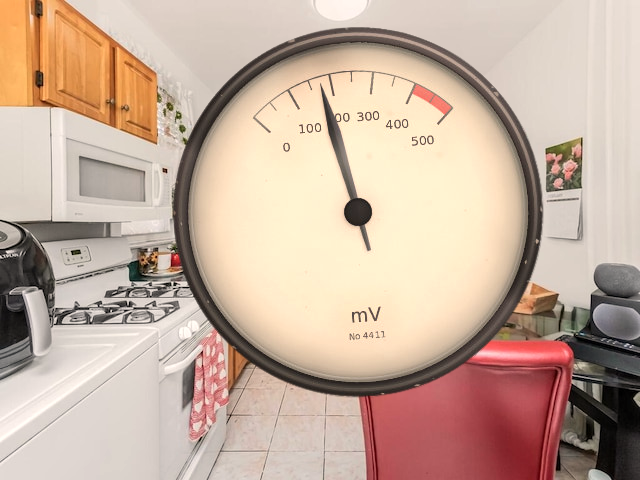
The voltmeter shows 175,mV
